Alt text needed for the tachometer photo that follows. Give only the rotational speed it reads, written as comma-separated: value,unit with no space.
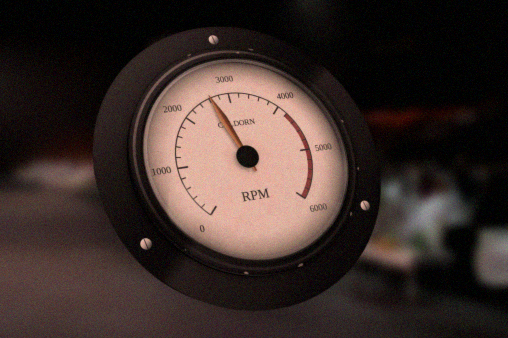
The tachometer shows 2600,rpm
